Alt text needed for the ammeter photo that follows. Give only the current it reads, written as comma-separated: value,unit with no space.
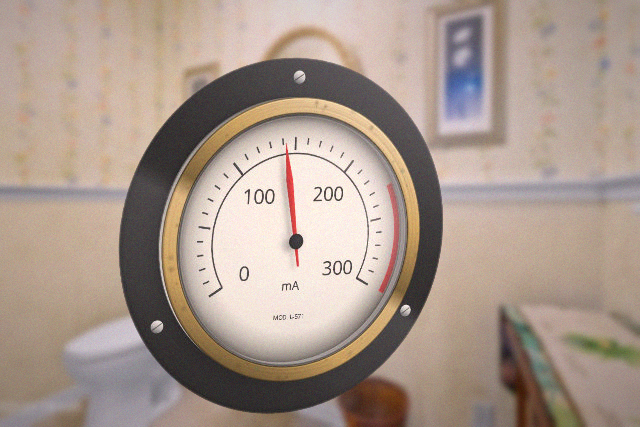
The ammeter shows 140,mA
